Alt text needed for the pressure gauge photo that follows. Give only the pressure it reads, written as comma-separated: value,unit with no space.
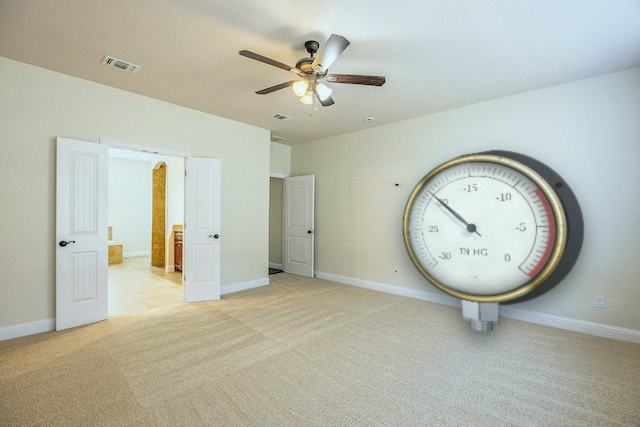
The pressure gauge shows -20,inHg
